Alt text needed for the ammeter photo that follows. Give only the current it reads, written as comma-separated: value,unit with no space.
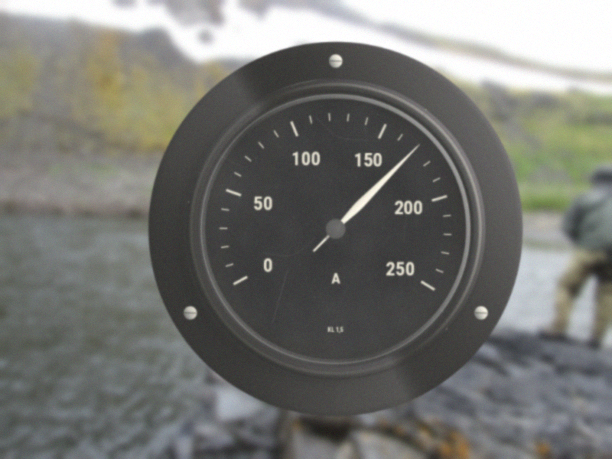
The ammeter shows 170,A
